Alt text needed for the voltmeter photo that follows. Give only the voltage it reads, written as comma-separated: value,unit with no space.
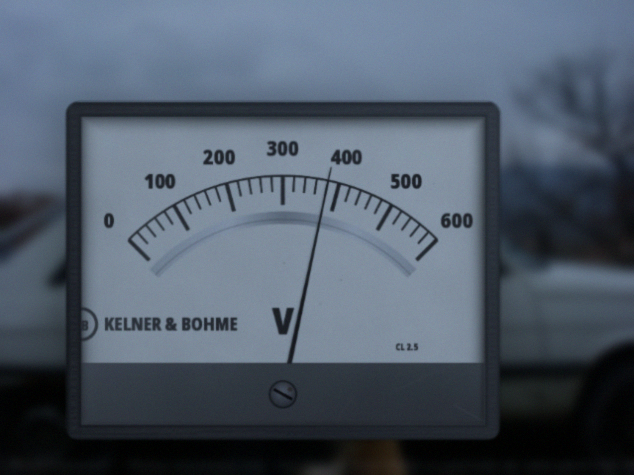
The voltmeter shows 380,V
